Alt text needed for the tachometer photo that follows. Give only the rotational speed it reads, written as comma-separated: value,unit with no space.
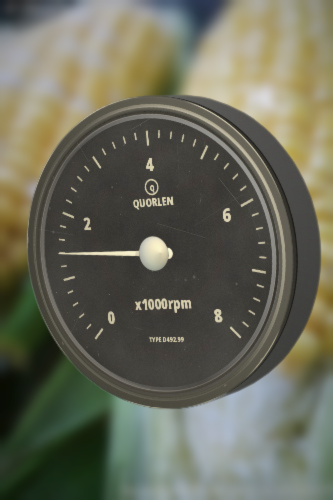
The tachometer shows 1400,rpm
